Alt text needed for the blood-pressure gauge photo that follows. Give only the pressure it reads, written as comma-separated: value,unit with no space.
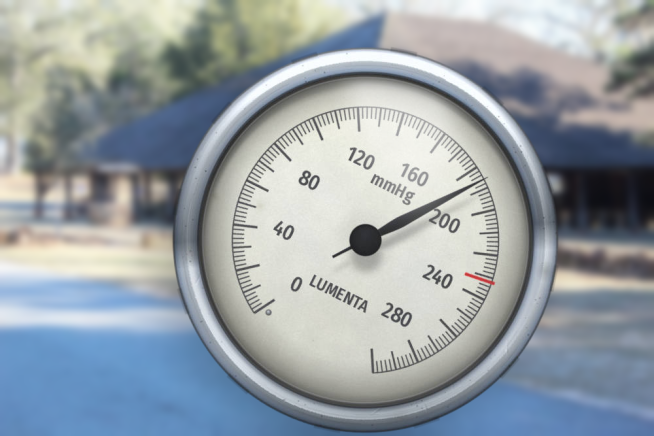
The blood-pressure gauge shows 186,mmHg
